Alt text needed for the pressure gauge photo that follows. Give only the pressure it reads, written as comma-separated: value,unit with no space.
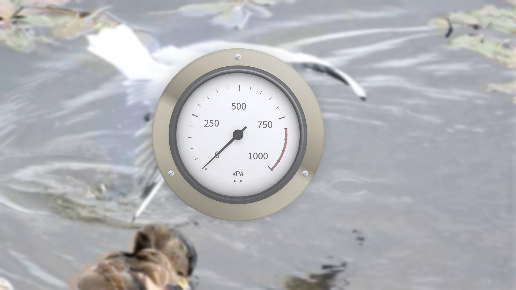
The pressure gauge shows 0,kPa
